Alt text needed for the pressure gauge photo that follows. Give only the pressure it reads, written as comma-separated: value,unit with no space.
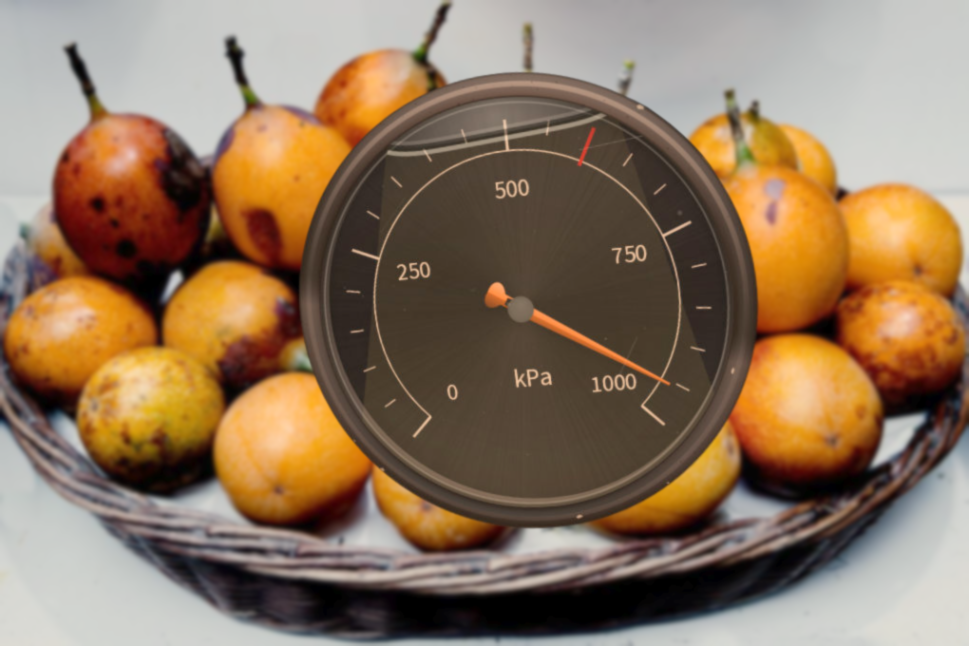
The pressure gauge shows 950,kPa
